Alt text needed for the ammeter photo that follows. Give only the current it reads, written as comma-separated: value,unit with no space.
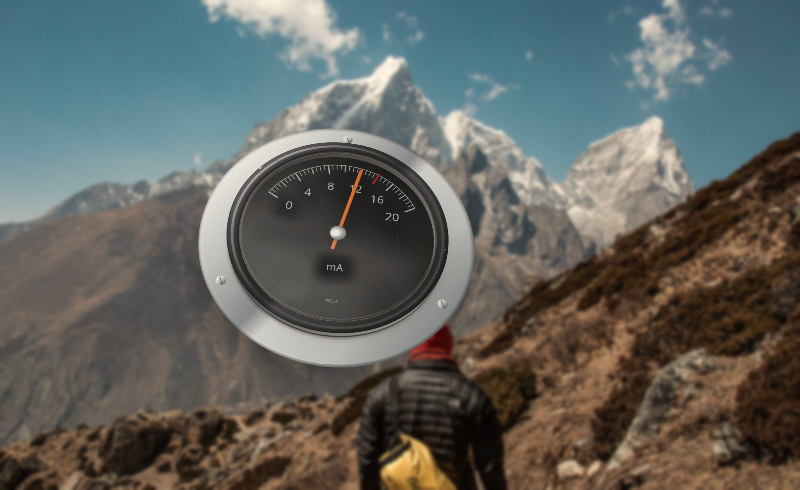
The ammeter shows 12,mA
